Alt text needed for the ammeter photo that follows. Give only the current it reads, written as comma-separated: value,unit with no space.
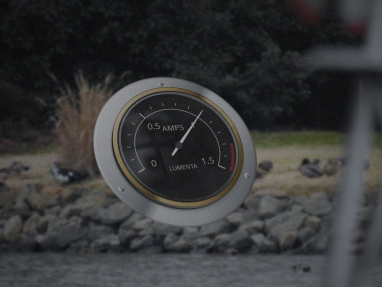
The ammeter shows 1,A
